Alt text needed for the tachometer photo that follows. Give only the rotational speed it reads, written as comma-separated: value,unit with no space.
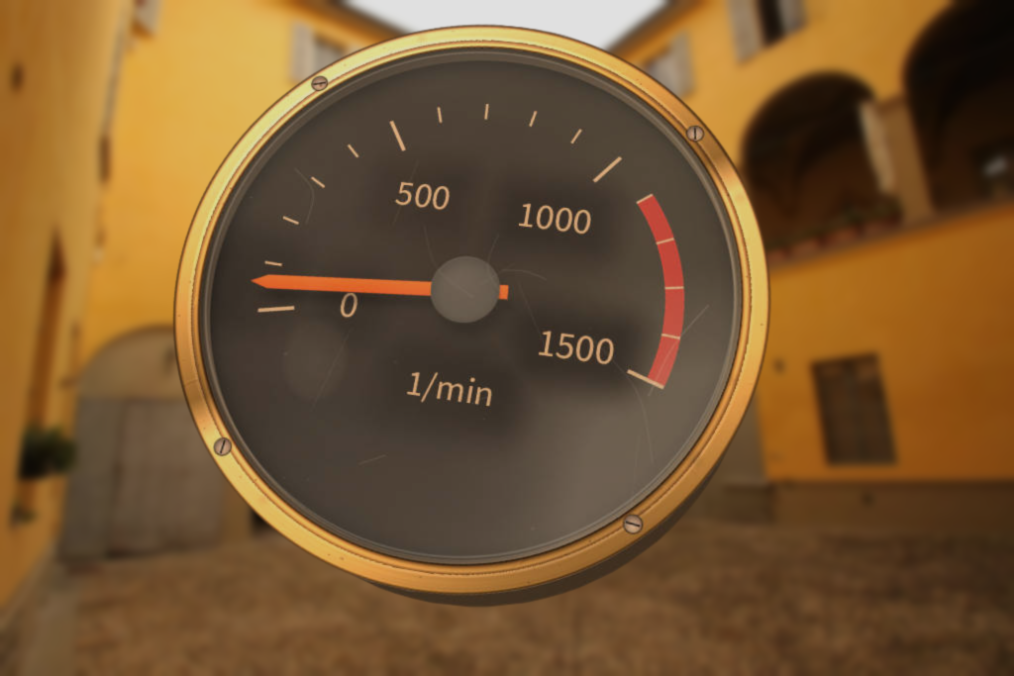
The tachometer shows 50,rpm
